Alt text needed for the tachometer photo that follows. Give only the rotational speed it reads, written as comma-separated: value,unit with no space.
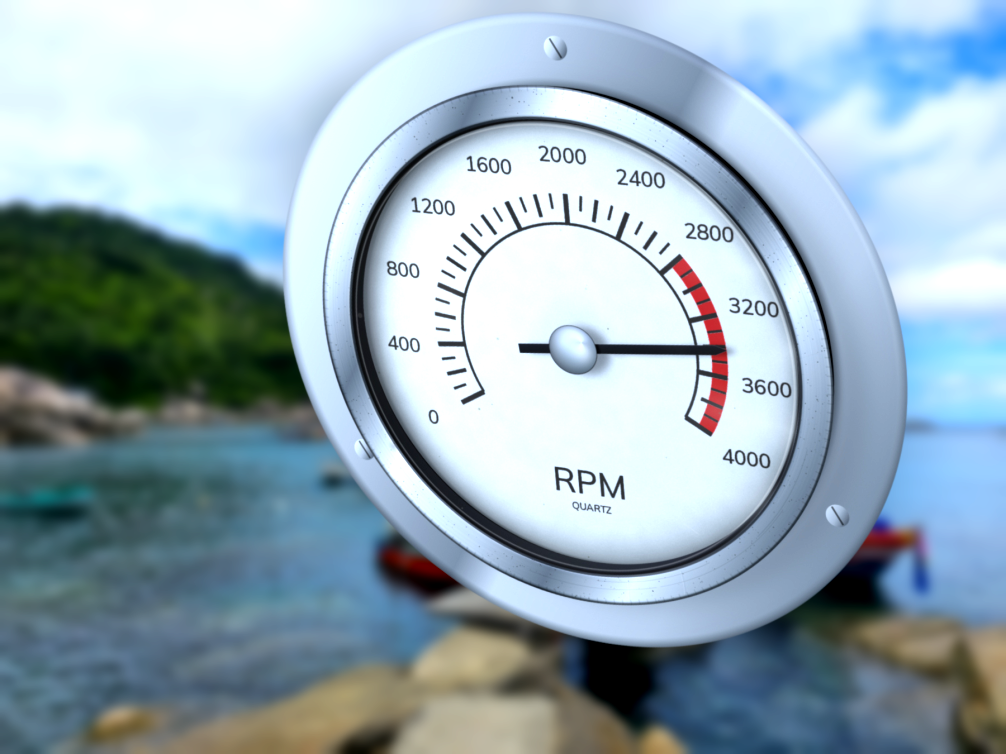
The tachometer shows 3400,rpm
